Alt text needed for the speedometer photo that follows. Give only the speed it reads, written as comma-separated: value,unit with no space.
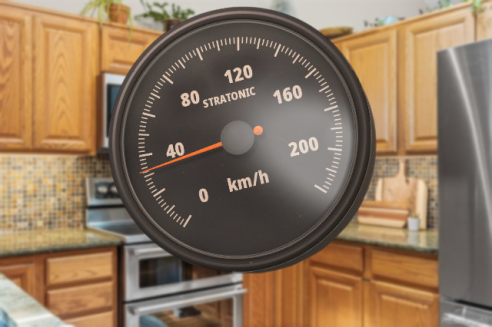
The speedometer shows 32,km/h
